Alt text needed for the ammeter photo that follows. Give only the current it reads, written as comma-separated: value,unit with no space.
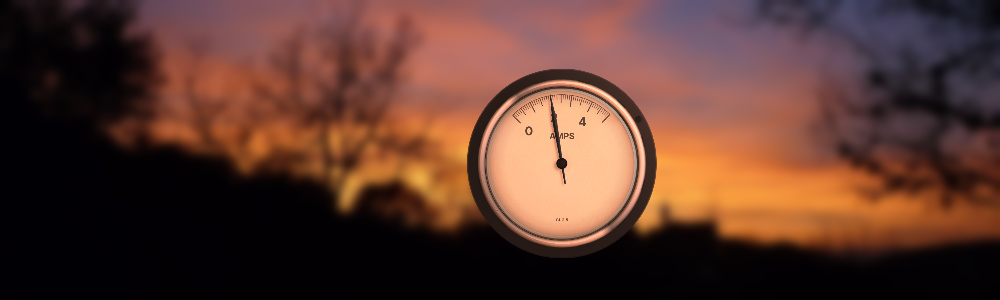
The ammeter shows 2,A
